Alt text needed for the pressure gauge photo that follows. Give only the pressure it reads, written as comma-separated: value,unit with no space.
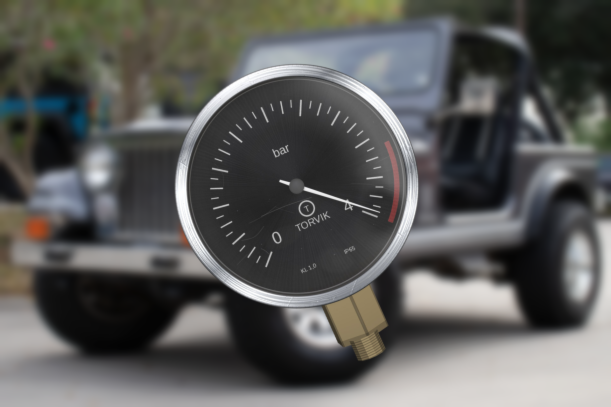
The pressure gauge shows 3.95,bar
